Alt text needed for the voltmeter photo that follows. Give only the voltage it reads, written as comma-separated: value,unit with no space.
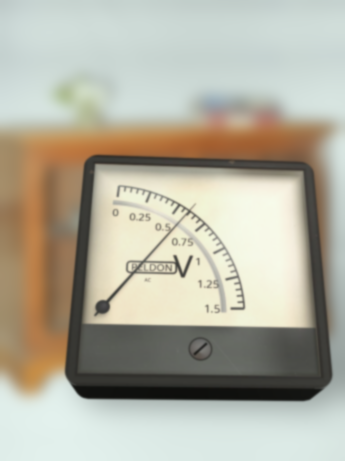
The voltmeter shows 0.6,V
